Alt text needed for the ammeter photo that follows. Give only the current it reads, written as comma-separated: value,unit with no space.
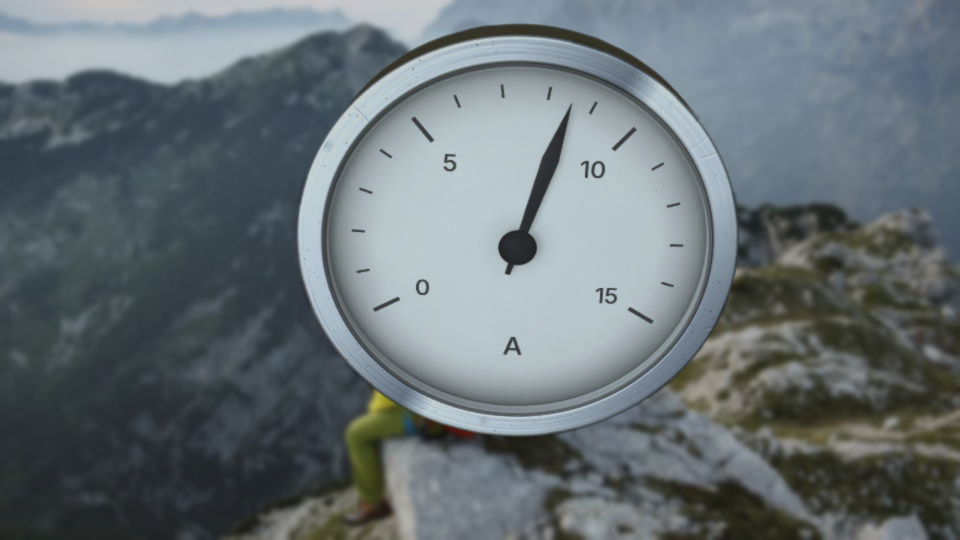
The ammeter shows 8.5,A
